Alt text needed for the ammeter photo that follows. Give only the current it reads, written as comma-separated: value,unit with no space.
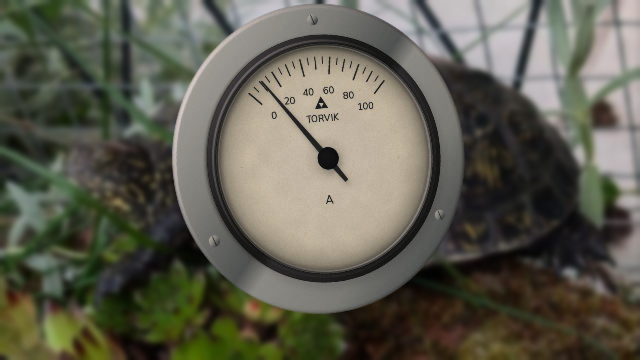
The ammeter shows 10,A
